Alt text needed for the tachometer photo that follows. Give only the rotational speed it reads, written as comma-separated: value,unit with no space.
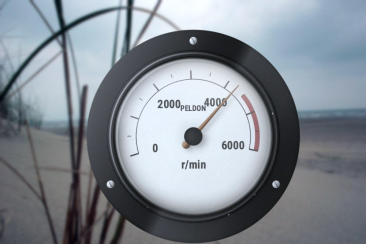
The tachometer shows 4250,rpm
